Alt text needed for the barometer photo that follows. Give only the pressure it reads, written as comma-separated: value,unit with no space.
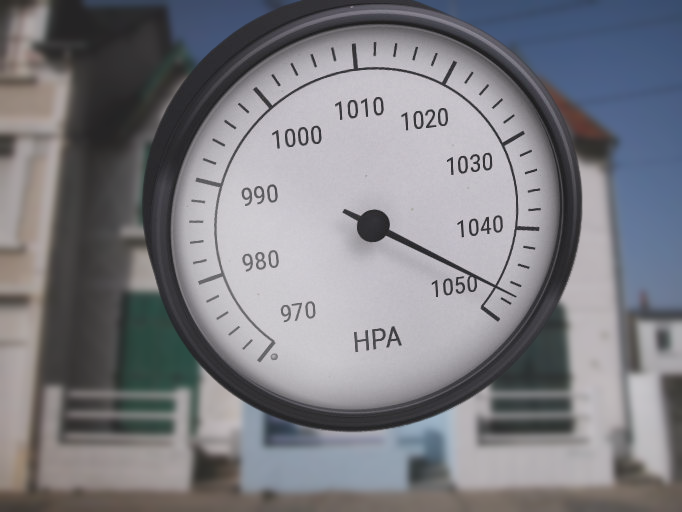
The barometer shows 1047,hPa
